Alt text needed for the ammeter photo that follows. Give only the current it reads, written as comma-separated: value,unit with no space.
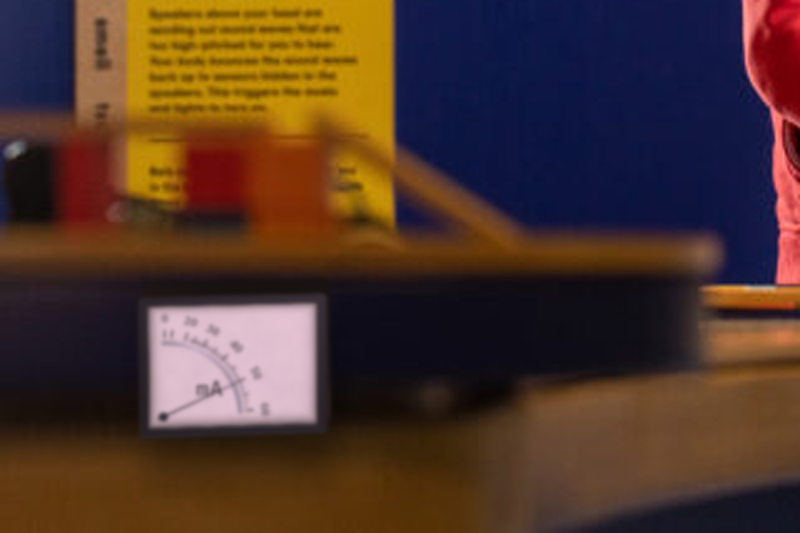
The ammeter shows 50,mA
